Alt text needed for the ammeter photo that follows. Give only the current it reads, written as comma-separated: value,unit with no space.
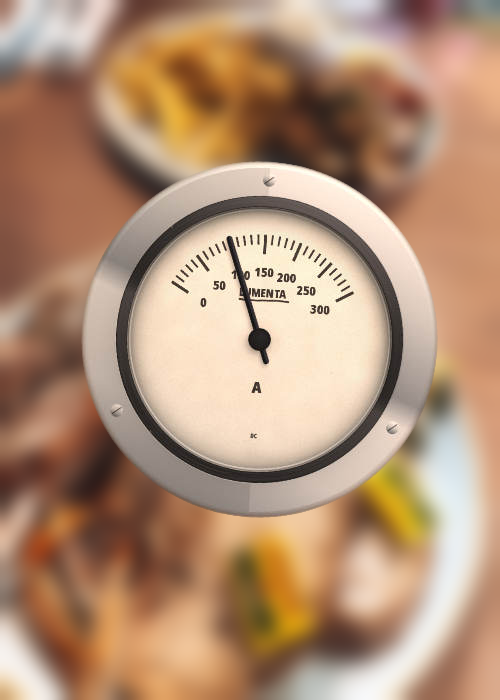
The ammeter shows 100,A
